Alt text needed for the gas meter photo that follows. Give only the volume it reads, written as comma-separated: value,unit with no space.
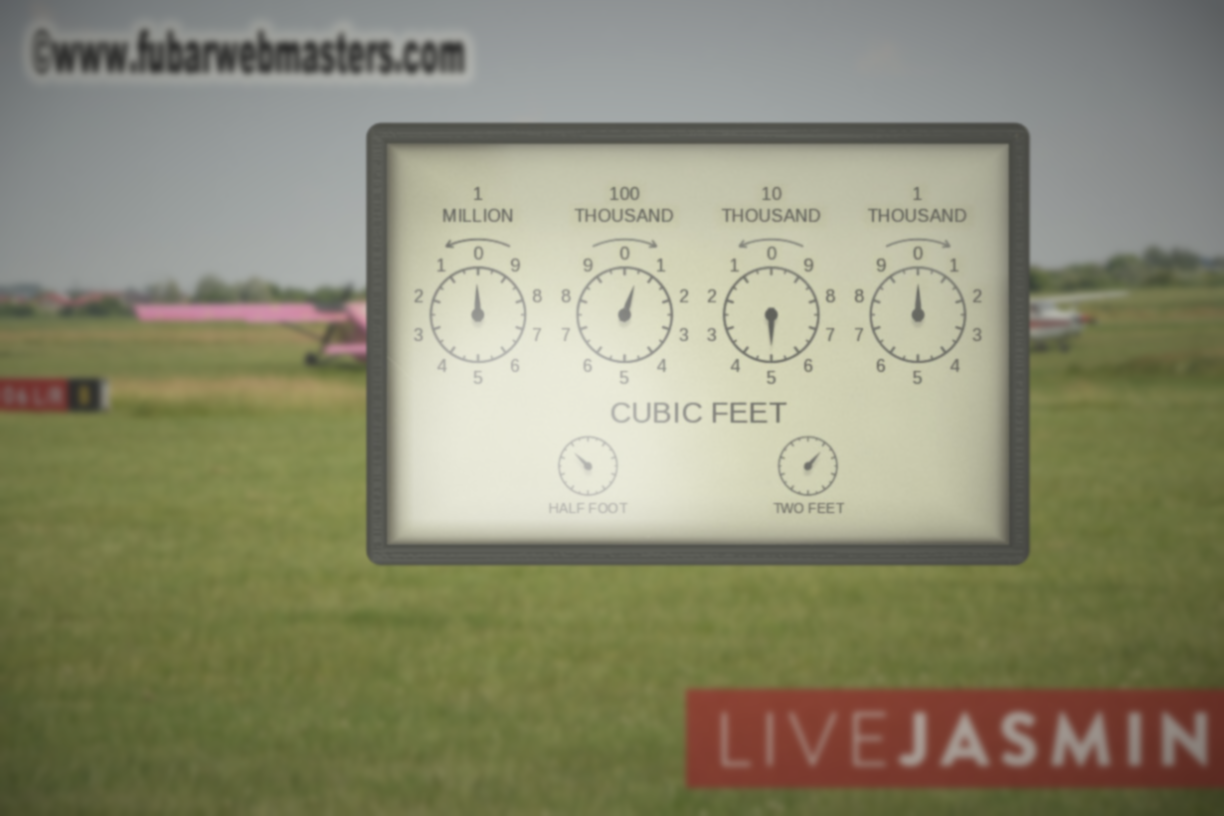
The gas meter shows 5000,ft³
